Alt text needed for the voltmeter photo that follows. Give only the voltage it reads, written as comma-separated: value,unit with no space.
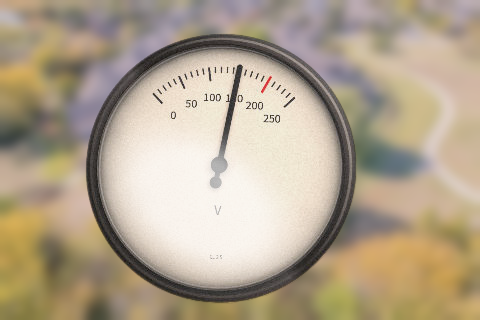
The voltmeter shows 150,V
